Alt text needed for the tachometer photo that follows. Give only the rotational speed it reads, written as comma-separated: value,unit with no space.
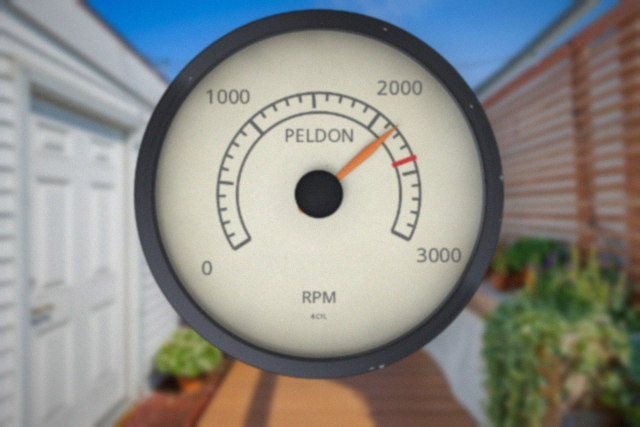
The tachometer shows 2150,rpm
